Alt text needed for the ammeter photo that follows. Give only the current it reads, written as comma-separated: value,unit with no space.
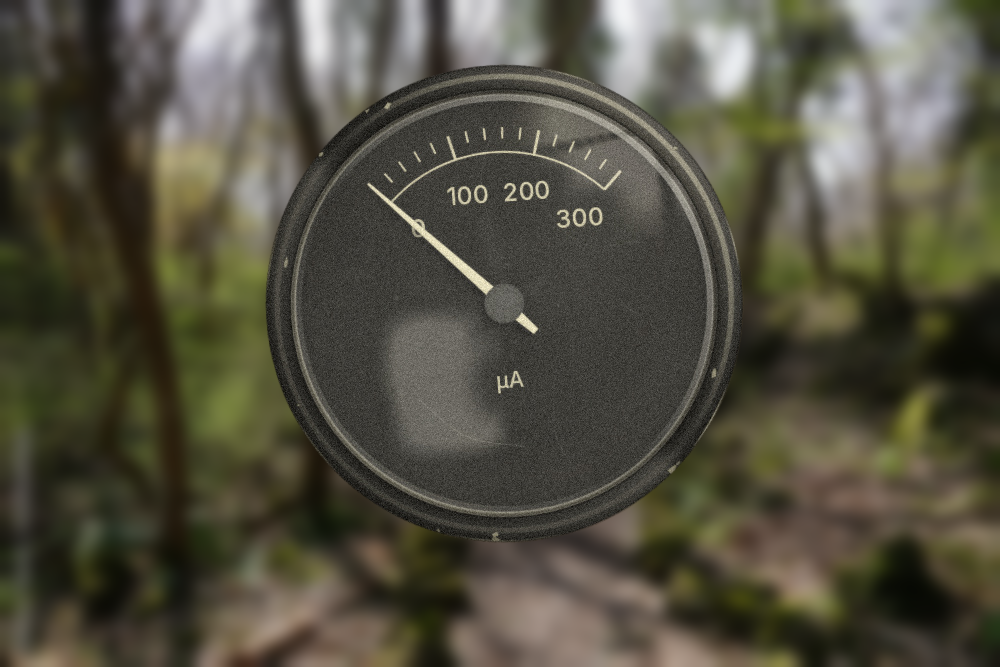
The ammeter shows 0,µA
